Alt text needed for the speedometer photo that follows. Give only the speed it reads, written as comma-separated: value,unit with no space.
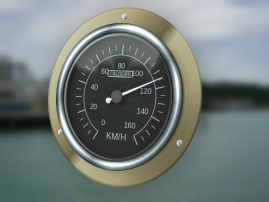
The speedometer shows 115,km/h
